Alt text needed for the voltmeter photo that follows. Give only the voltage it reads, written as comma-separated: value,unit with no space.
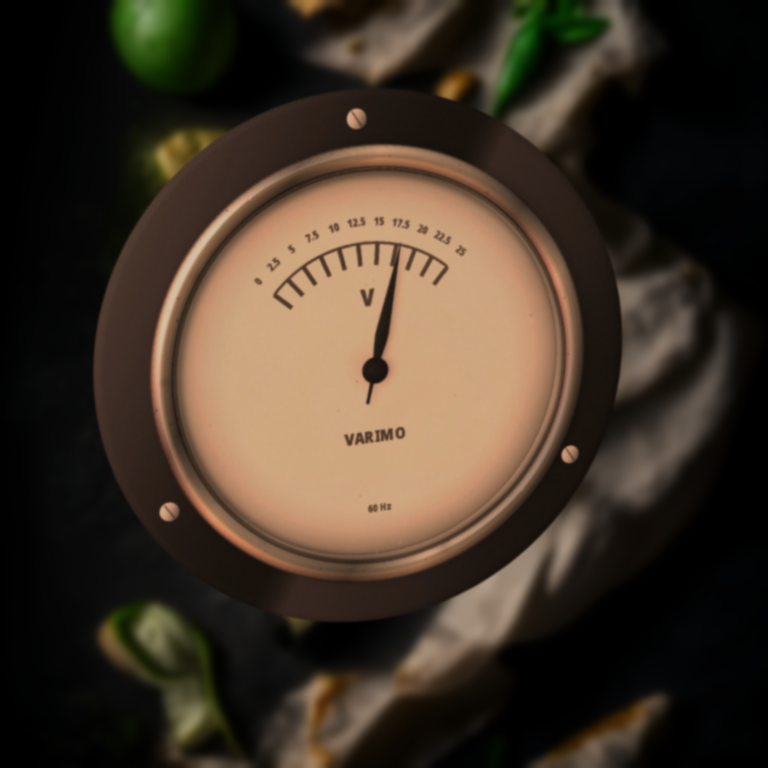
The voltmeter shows 17.5,V
